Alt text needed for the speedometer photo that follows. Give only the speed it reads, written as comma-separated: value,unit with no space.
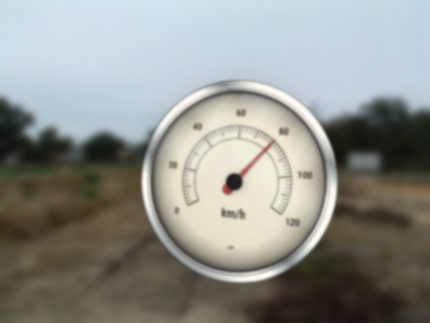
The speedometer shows 80,km/h
